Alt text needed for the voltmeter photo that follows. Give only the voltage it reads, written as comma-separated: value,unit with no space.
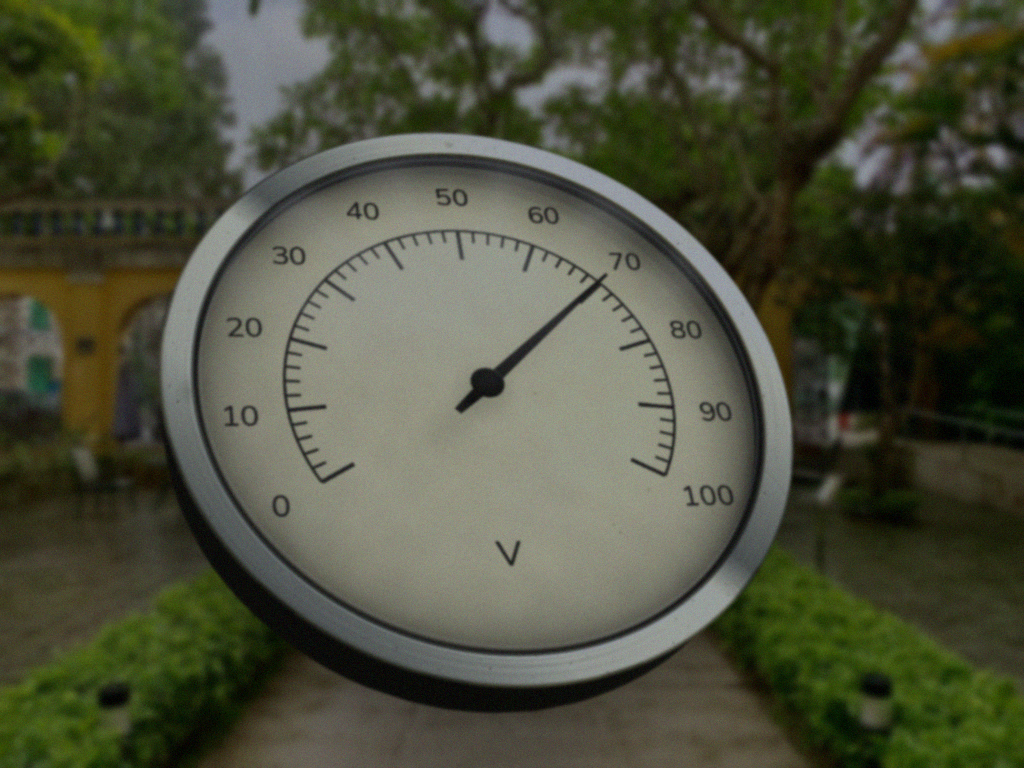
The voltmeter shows 70,V
